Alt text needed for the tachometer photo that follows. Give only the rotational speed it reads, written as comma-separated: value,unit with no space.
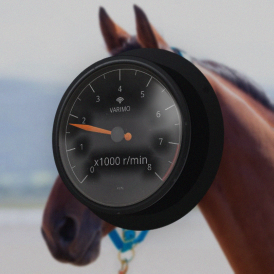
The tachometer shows 1750,rpm
